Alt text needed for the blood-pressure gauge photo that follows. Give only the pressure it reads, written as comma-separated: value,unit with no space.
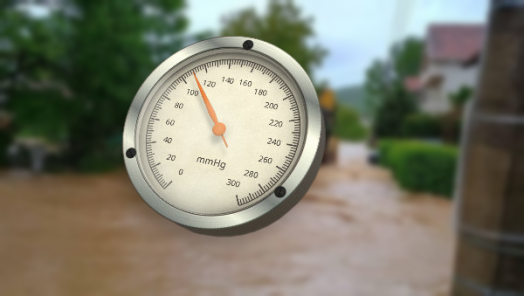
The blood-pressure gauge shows 110,mmHg
